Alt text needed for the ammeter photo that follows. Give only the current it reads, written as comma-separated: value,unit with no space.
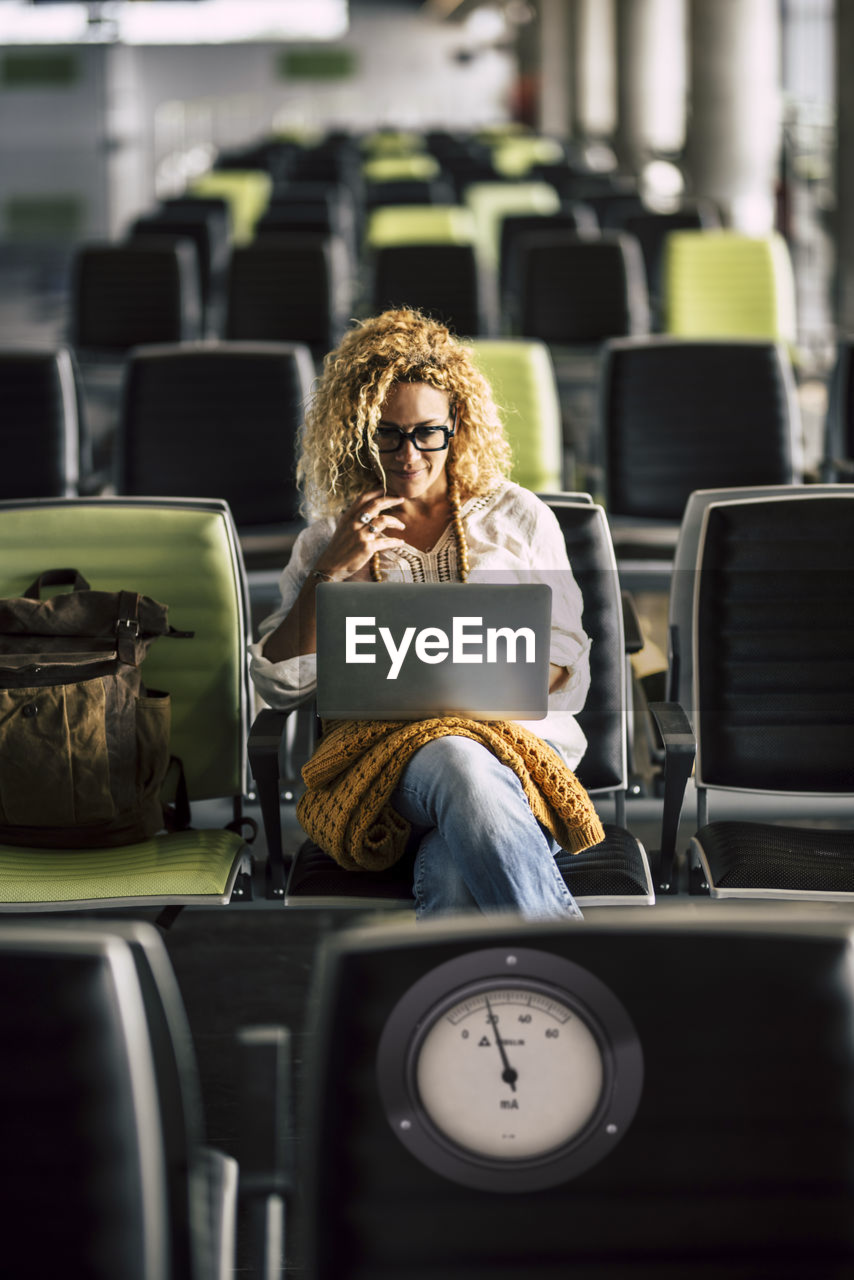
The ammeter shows 20,mA
